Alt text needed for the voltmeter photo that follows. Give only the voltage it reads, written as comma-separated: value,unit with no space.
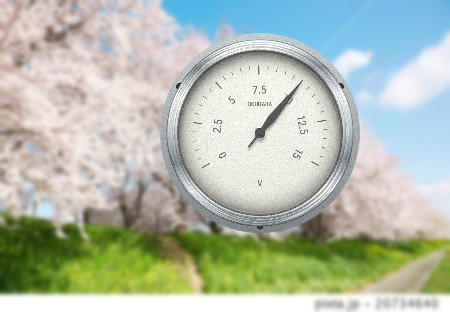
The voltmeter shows 10,V
